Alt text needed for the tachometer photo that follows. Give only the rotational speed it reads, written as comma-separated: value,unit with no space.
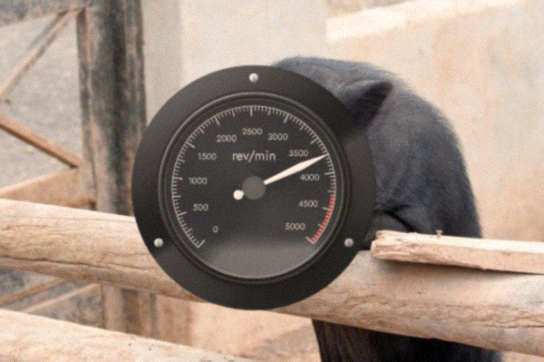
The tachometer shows 3750,rpm
